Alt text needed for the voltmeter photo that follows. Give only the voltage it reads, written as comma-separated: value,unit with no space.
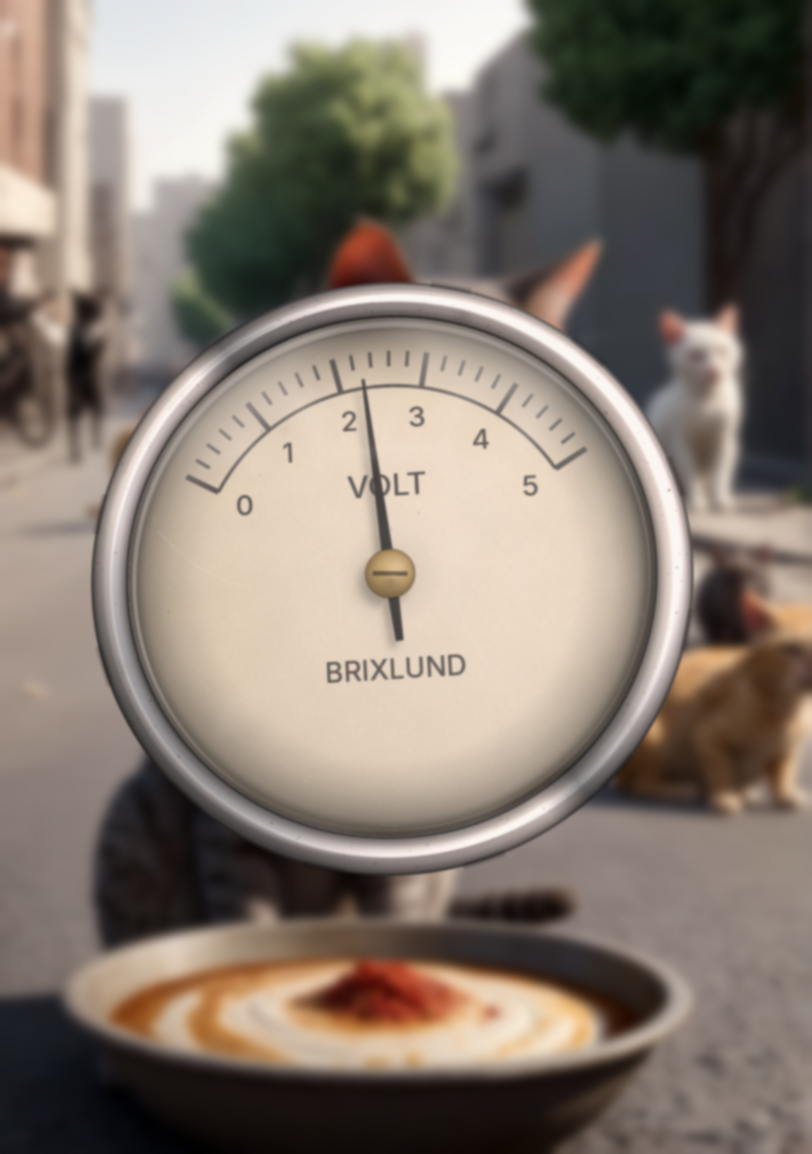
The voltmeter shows 2.3,V
